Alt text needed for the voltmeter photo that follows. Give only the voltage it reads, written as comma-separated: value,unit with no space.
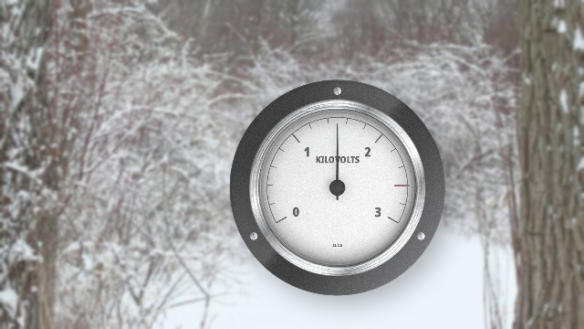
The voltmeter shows 1.5,kV
